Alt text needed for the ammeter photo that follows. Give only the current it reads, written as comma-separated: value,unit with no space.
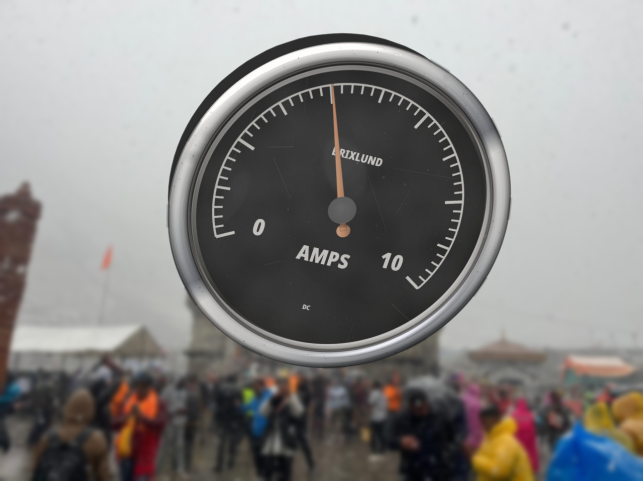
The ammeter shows 4,A
